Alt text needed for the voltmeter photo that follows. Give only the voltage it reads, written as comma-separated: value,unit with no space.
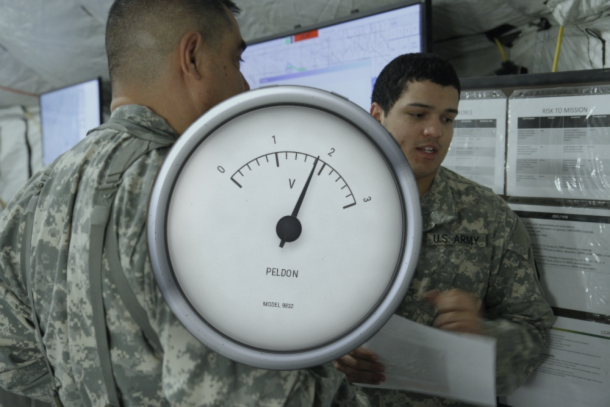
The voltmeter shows 1.8,V
